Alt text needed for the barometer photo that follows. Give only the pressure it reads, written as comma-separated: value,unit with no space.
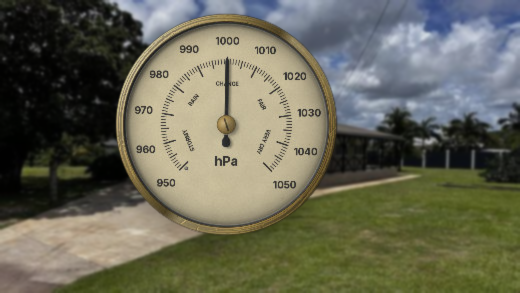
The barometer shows 1000,hPa
